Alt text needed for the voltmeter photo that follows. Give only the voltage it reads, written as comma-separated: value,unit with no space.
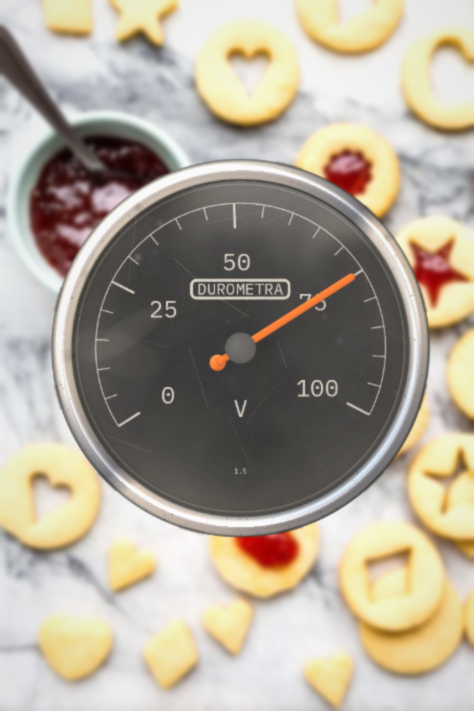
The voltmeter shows 75,V
